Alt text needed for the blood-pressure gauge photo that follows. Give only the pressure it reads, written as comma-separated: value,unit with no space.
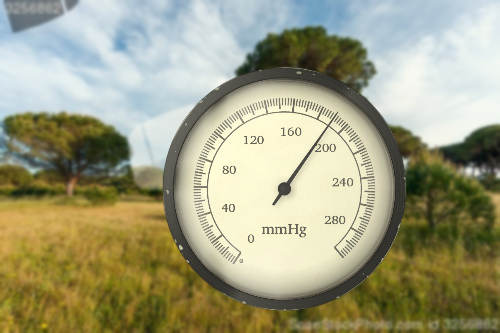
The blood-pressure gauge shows 190,mmHg
